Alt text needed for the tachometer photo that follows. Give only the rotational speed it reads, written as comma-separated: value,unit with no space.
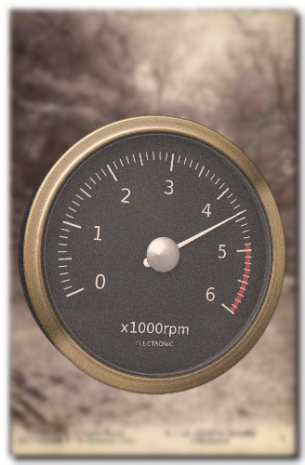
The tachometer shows 4400,rpm
